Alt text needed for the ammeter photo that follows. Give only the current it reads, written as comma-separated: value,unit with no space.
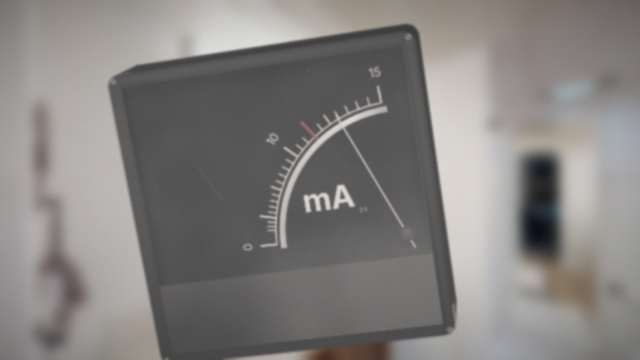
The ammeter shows 13,mA
